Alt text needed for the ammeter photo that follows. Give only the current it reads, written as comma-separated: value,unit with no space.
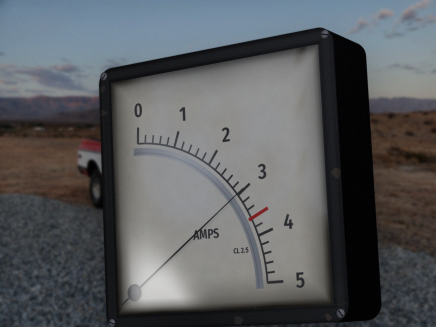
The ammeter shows 3,A
